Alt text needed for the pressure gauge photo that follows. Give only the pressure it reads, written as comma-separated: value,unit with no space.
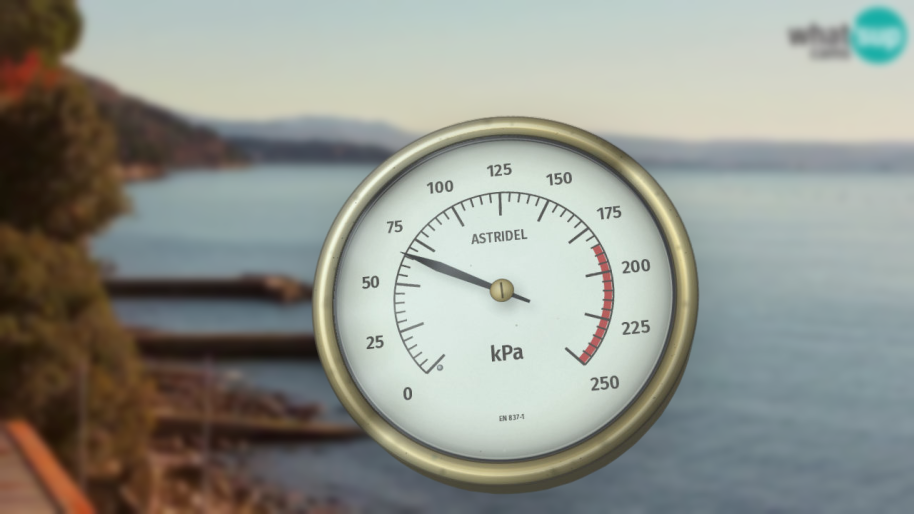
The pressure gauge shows 65,kPa
